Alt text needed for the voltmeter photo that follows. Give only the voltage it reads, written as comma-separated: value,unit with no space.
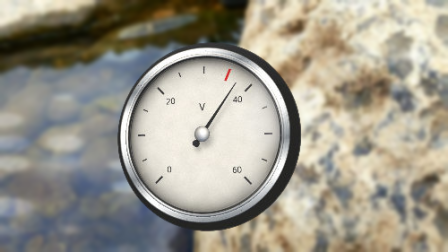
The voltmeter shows 37.5,V
